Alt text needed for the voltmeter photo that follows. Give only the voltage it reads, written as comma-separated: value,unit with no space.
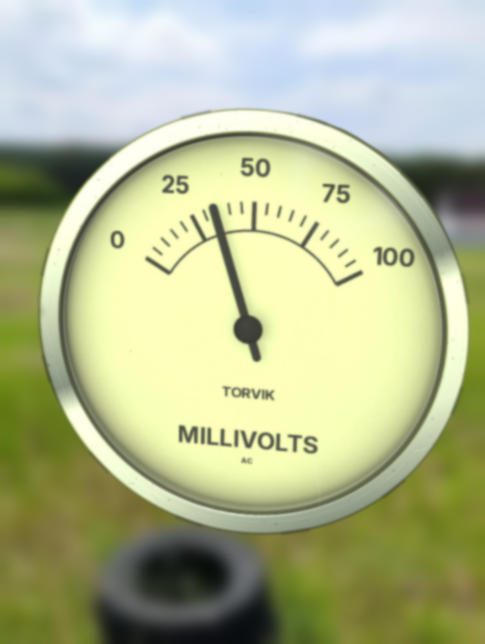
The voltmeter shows 35,mV
